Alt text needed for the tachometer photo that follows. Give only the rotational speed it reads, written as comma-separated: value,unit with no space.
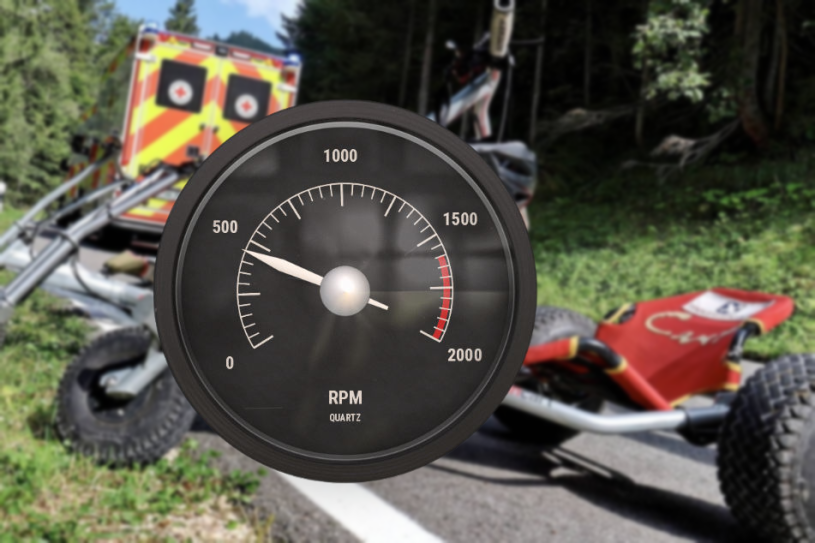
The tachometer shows 450,rpm
